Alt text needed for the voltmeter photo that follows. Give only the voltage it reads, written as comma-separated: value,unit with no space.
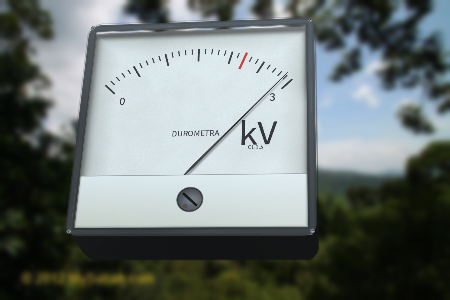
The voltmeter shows 2.9,kV
